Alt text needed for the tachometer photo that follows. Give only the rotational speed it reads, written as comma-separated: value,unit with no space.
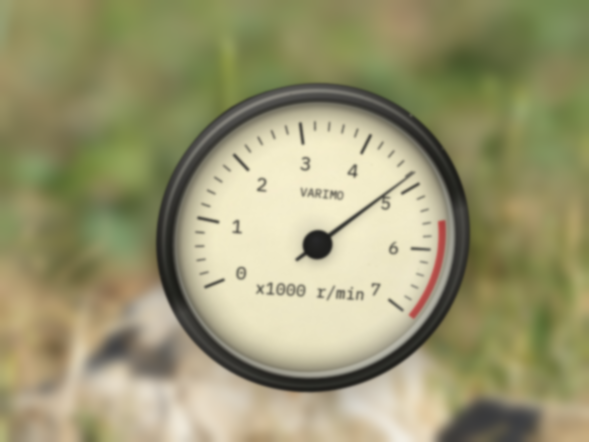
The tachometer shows 4800,rpm
